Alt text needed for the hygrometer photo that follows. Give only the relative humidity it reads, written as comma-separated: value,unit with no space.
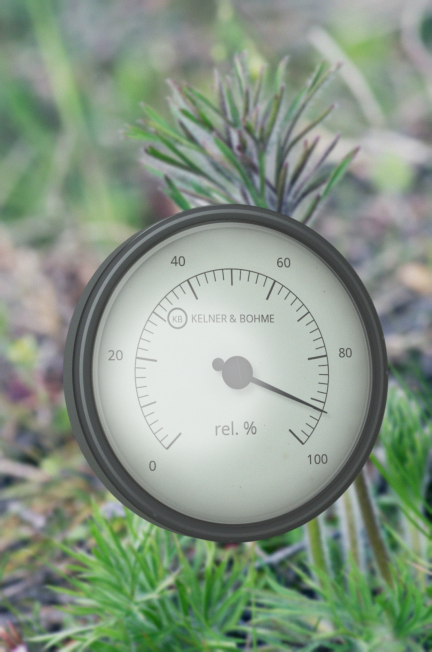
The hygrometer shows 92,%
